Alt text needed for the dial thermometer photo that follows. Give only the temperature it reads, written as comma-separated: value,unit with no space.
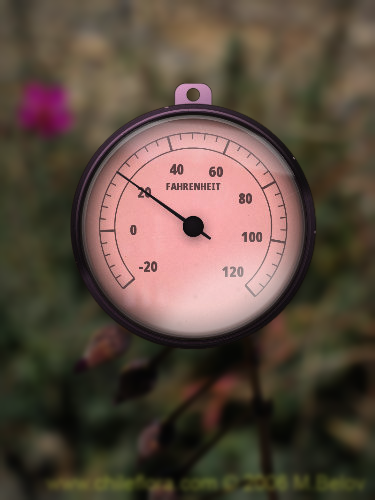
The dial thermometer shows 20,°F
